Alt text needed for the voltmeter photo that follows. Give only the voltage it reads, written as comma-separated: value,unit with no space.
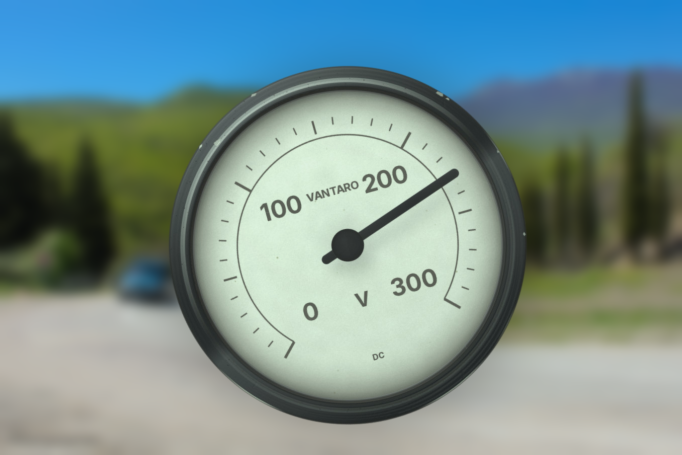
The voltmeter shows 230,V
